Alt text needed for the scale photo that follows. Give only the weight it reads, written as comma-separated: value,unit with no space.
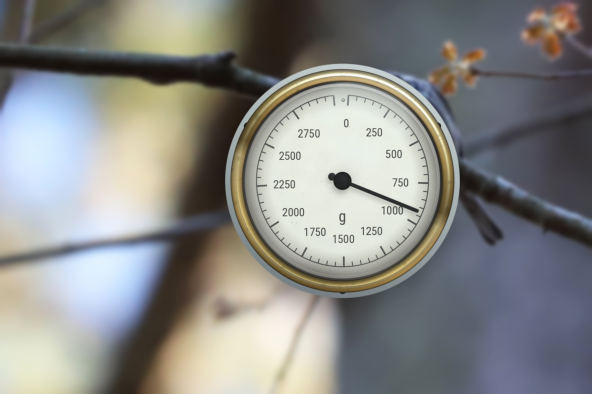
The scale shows 925,g
